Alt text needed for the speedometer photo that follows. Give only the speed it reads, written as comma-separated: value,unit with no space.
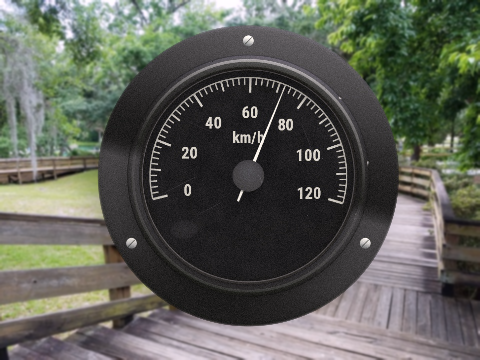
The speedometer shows 72,km/h
